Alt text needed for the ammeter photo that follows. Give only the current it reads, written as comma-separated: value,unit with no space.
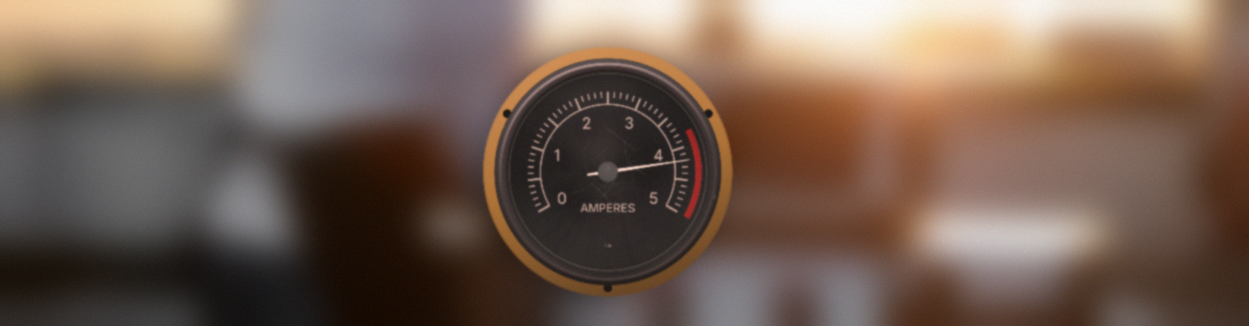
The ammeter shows 4.2,A
